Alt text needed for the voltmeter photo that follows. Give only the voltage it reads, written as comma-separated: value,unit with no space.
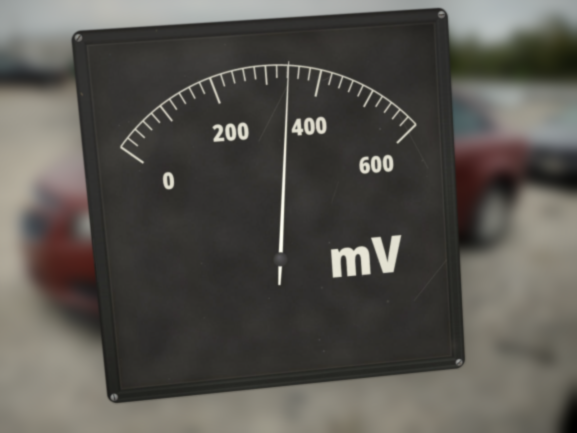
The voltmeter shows 340,mV
